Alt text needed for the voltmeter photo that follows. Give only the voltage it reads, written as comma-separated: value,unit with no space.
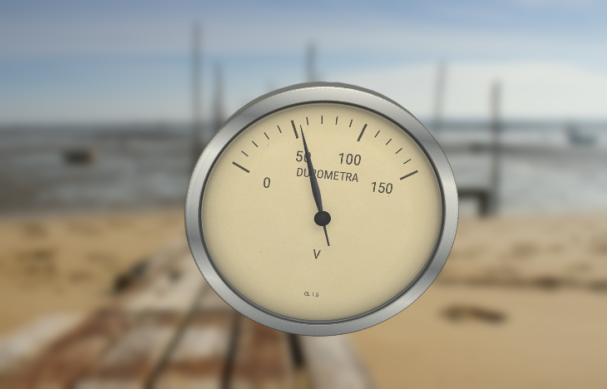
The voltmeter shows 55,V
